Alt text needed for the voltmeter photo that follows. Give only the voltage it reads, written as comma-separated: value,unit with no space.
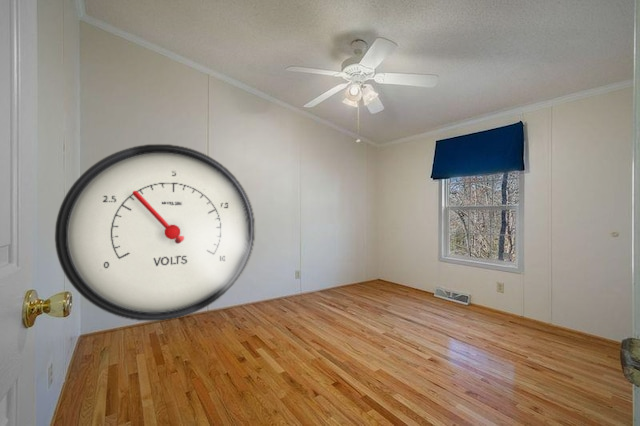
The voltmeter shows 3.25,V
